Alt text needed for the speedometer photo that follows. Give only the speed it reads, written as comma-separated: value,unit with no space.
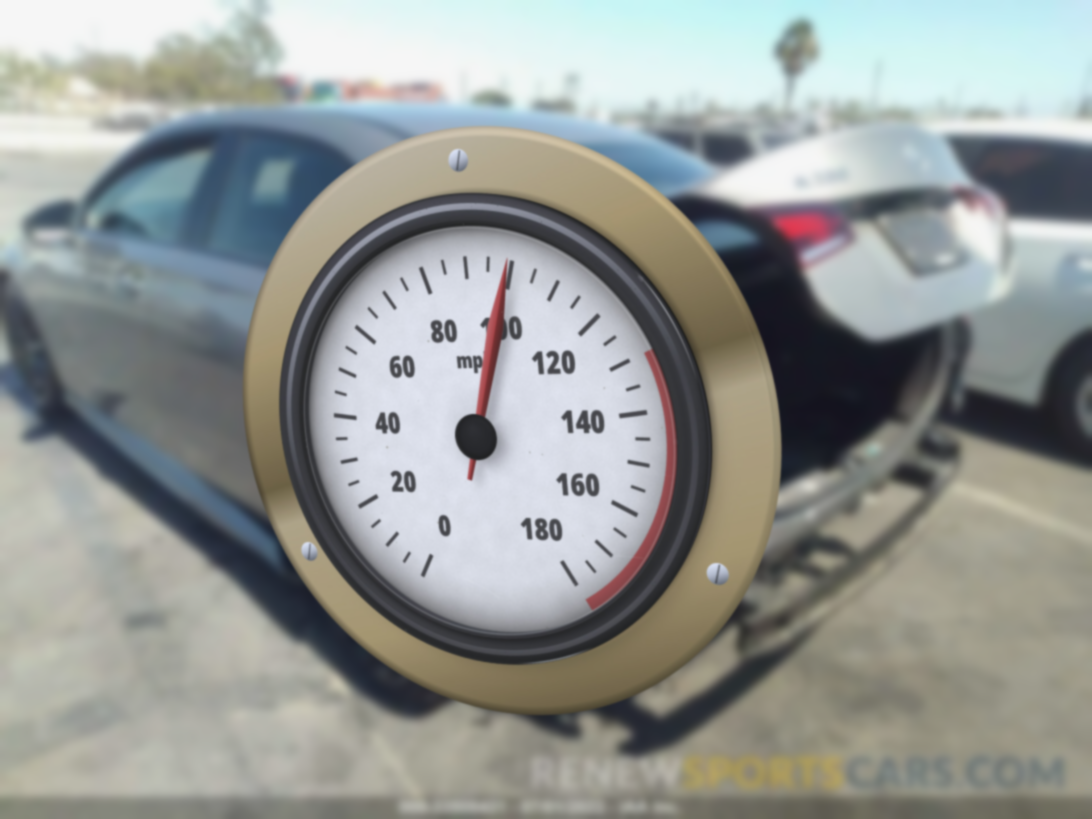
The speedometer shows 100,mph
